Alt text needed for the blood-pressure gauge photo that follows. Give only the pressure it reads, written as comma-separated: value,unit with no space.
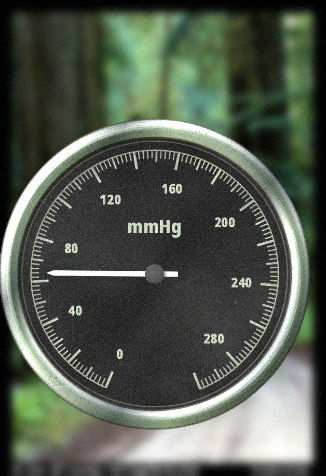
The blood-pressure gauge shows 64,mmHg
